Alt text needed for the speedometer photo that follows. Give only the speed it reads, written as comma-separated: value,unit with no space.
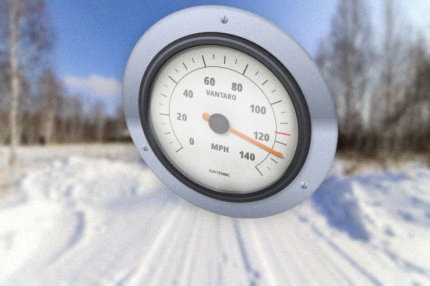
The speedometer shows 125,mph
